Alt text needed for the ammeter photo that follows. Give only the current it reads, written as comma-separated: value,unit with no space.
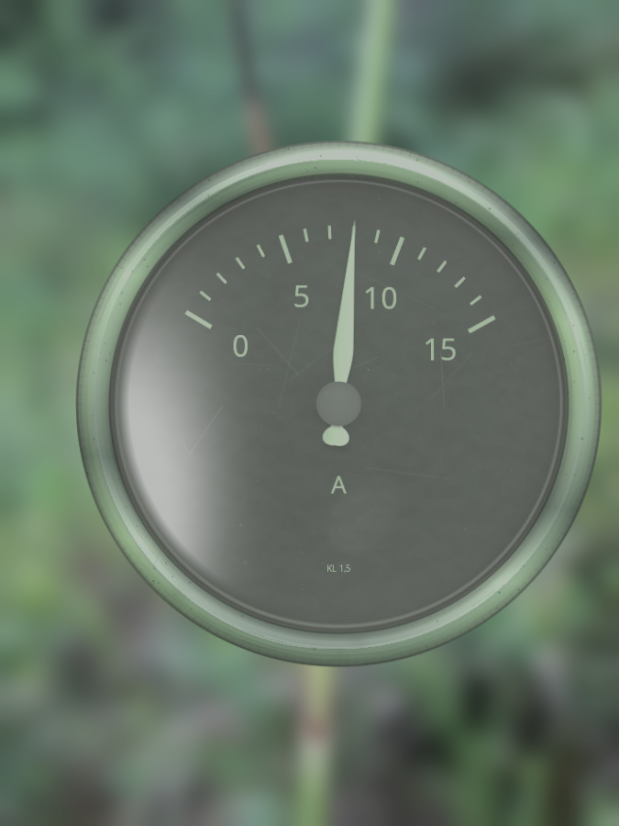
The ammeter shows 8,A
